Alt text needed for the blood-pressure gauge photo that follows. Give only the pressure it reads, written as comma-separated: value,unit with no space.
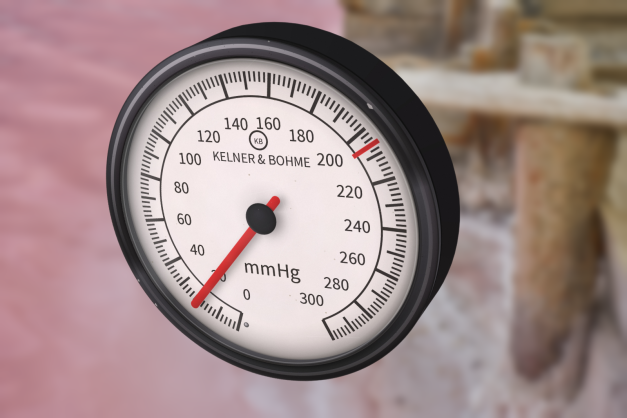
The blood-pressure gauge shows 20,mmHg
